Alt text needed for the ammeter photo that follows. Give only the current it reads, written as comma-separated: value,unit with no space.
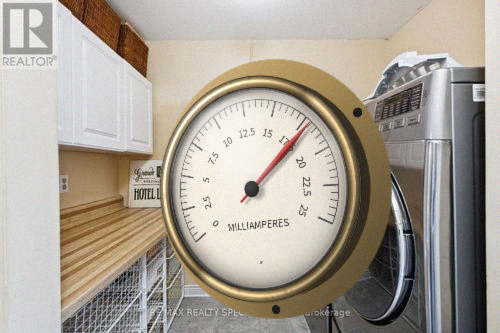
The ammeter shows 18,mA
